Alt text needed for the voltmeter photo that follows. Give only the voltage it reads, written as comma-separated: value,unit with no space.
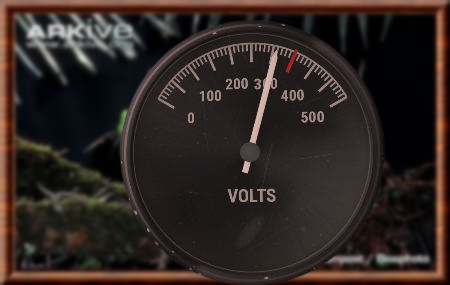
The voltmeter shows 310,V
